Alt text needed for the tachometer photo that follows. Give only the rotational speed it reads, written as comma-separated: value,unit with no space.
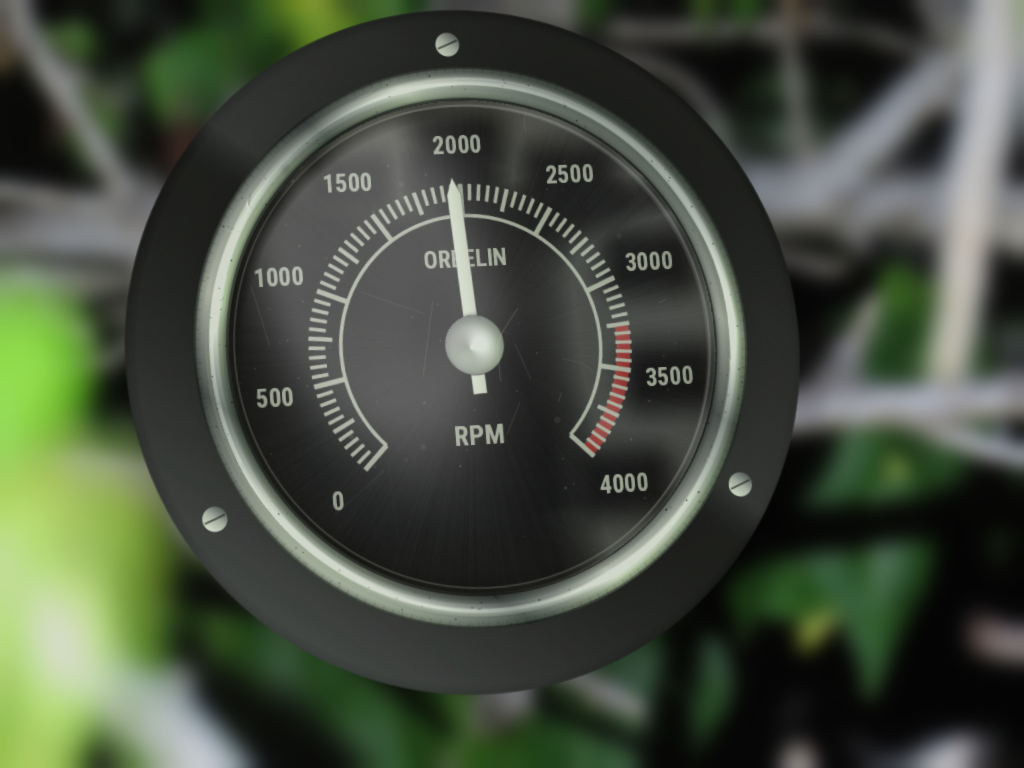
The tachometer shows 1950,rpm
